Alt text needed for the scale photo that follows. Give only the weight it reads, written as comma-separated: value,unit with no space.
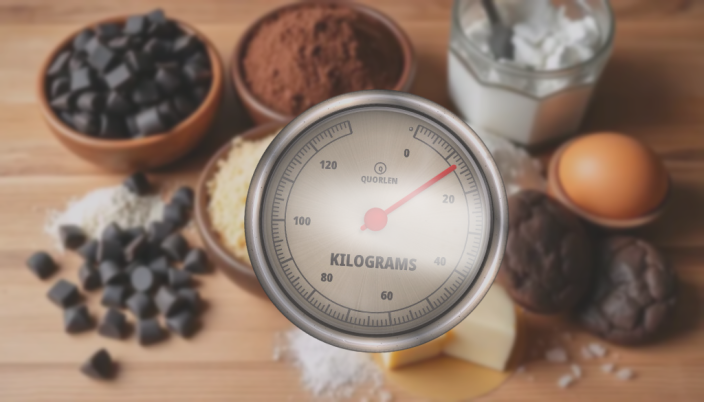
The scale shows 13,kg
